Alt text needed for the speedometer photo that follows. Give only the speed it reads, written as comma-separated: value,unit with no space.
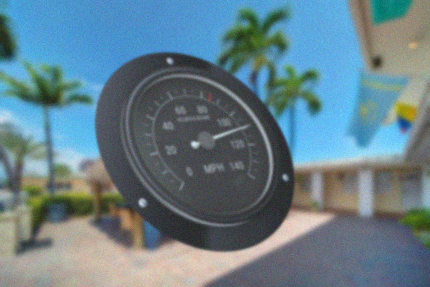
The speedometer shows 110,mph
